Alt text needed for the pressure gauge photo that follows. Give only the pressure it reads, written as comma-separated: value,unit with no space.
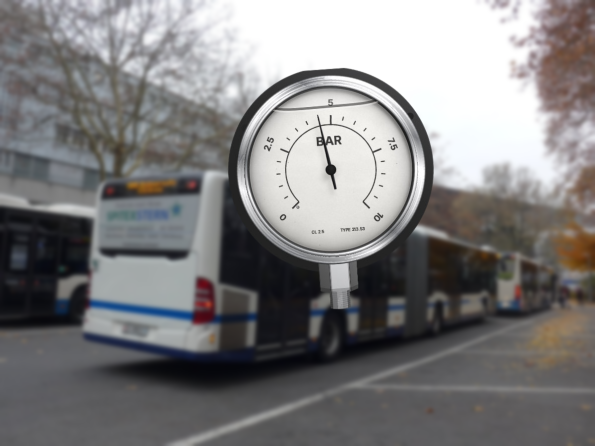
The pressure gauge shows 4.5,bar
